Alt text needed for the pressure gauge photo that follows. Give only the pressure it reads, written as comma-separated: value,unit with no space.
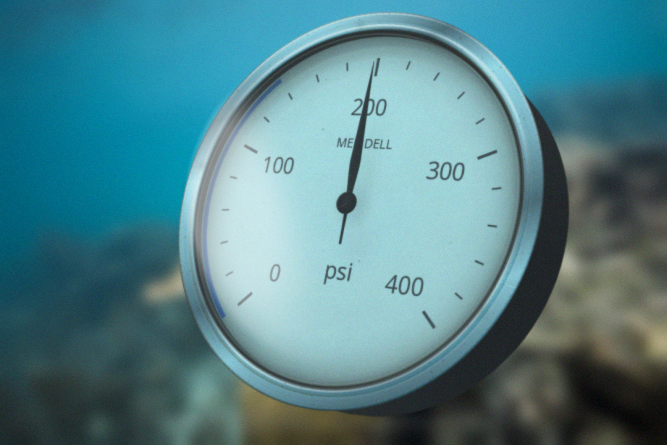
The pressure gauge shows 200,psi
